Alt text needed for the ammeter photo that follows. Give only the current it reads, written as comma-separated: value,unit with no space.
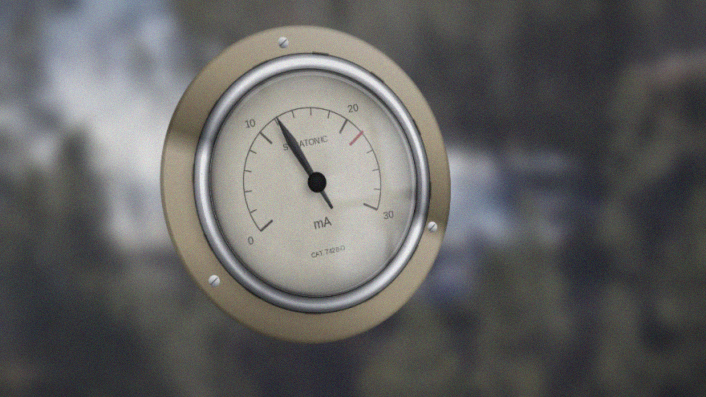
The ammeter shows 12,mA
